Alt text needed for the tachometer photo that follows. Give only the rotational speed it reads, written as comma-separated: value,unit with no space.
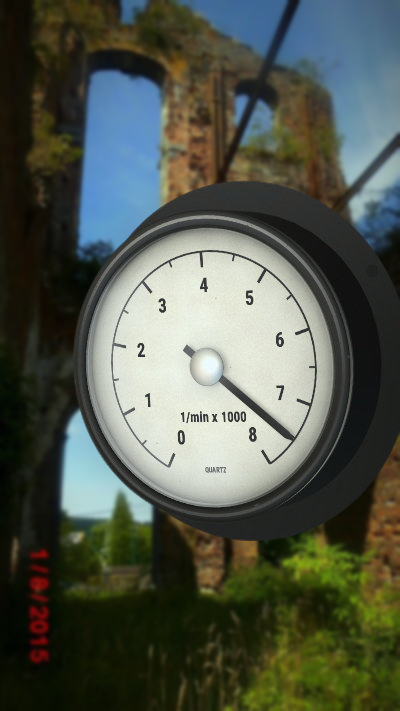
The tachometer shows 7500,rpm
